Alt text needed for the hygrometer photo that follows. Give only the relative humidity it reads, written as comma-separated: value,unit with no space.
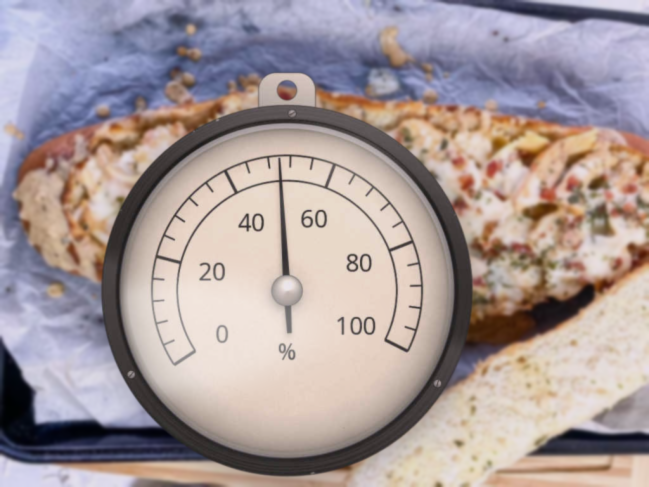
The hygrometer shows 50,%
